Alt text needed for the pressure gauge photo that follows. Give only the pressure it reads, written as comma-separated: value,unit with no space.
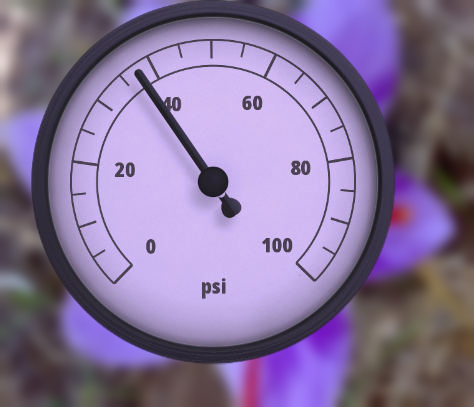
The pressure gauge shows 37.5,psi
